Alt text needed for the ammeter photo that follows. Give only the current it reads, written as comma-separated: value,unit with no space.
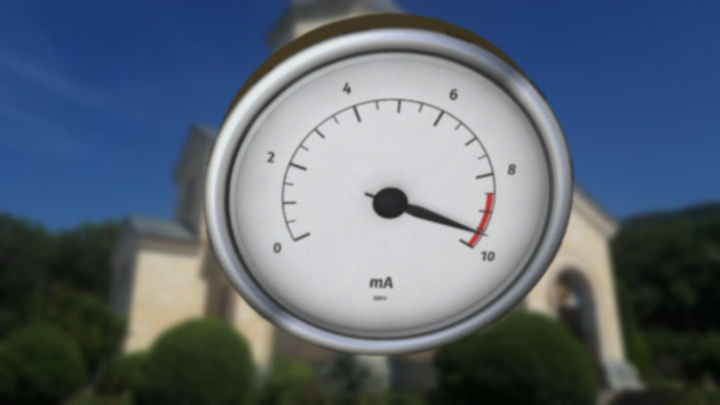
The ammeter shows 9.5,mA
